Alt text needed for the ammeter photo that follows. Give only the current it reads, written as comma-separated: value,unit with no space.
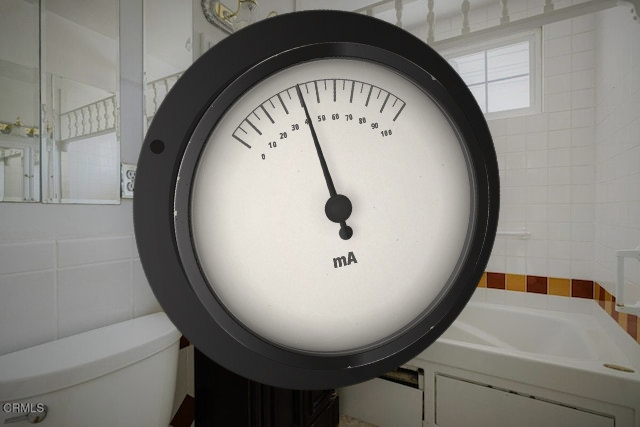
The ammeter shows 40,mA
